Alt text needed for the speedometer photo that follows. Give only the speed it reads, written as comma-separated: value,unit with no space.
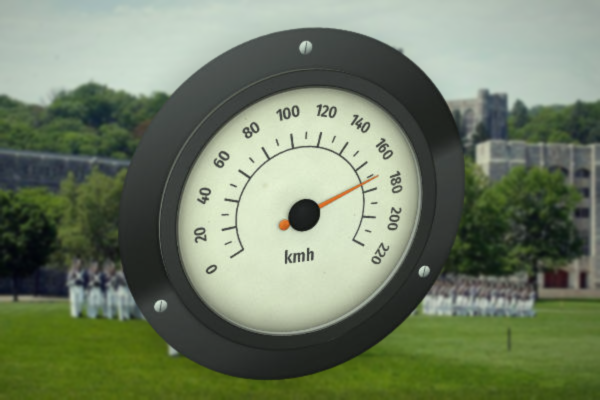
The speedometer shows 170,km/h
